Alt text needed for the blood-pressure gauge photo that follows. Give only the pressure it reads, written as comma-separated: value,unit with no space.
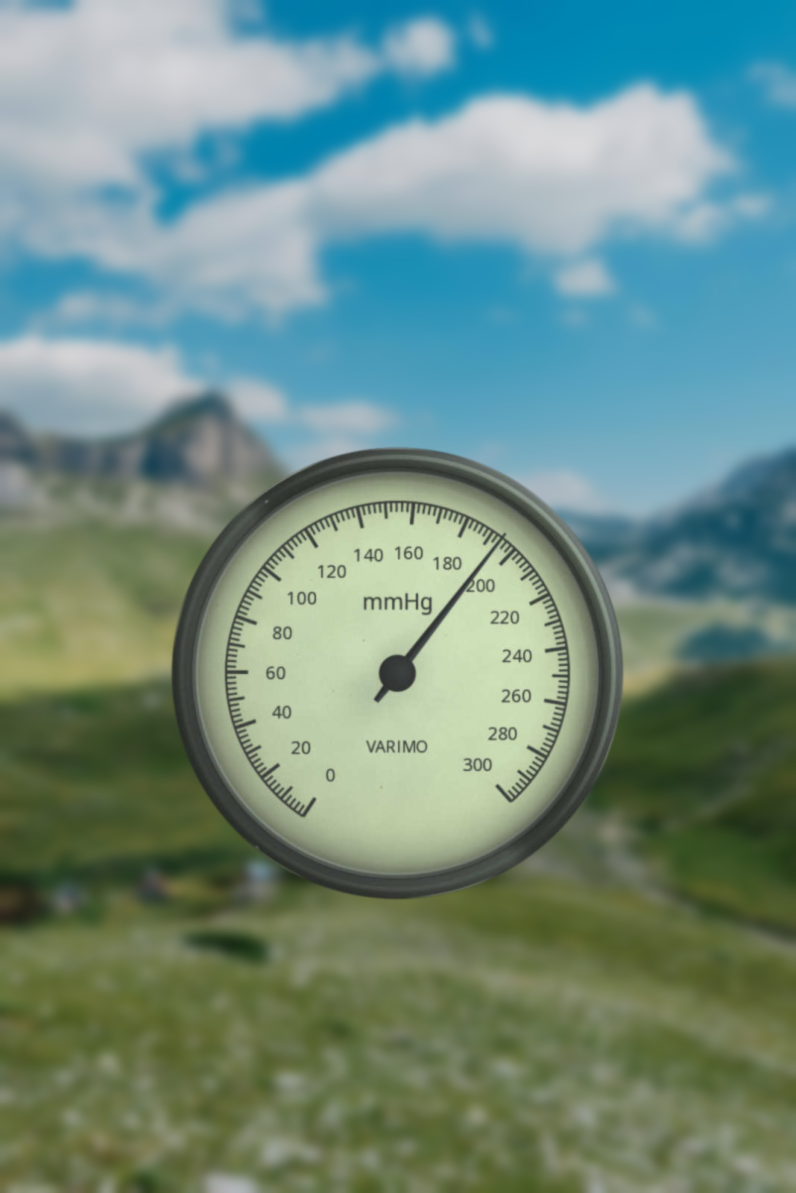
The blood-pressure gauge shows 194,mmHg
